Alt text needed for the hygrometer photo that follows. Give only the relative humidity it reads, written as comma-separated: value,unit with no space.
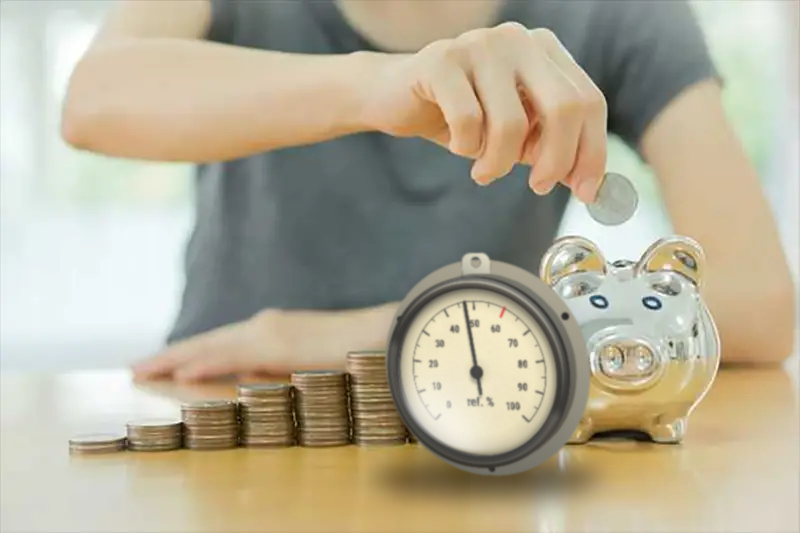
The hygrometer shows 47.5,%
